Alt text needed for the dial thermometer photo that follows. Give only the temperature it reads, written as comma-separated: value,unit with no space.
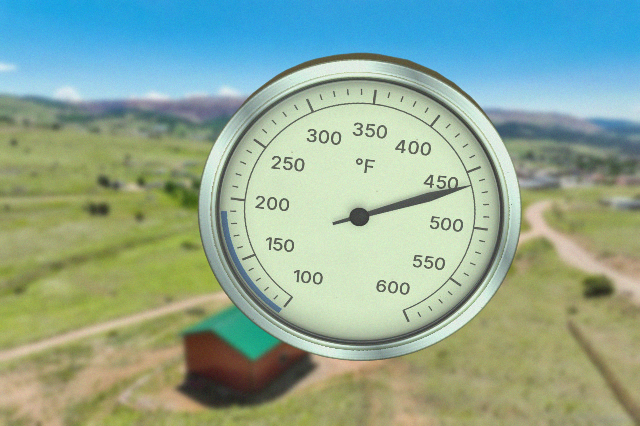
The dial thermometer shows 460,°F
